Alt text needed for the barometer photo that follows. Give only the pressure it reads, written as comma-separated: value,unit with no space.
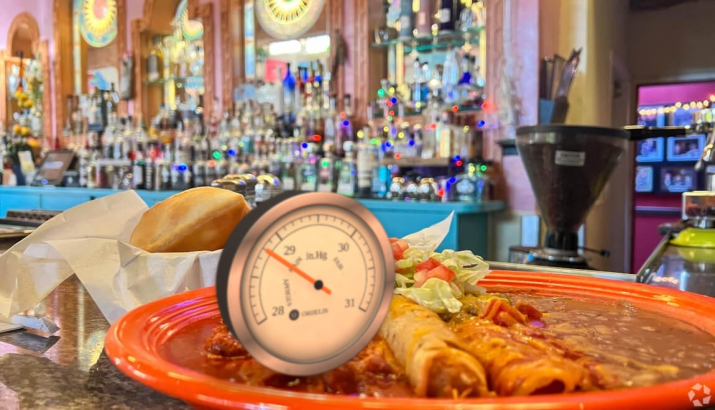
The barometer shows 28.8,inHg
